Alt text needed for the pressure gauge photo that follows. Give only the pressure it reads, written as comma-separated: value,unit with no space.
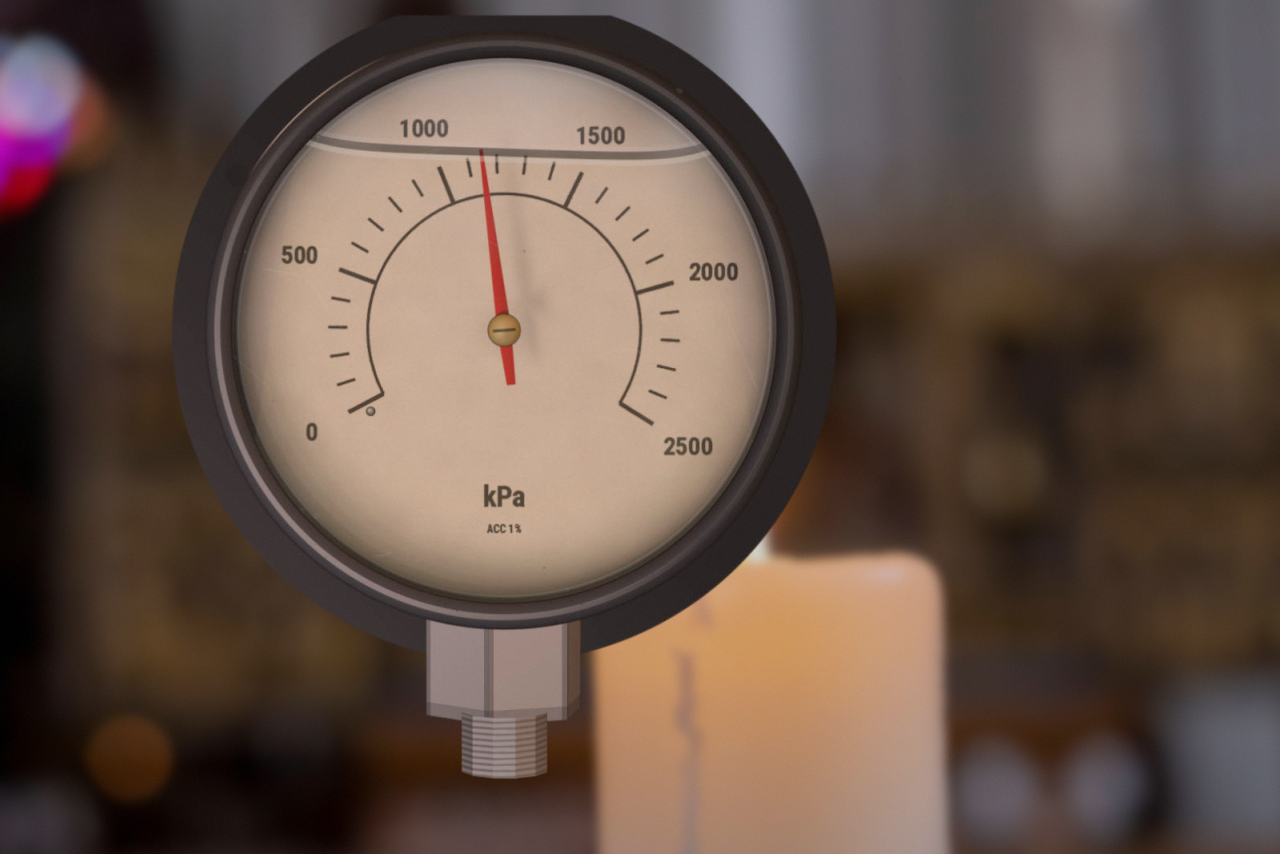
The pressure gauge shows 1150,kPa
